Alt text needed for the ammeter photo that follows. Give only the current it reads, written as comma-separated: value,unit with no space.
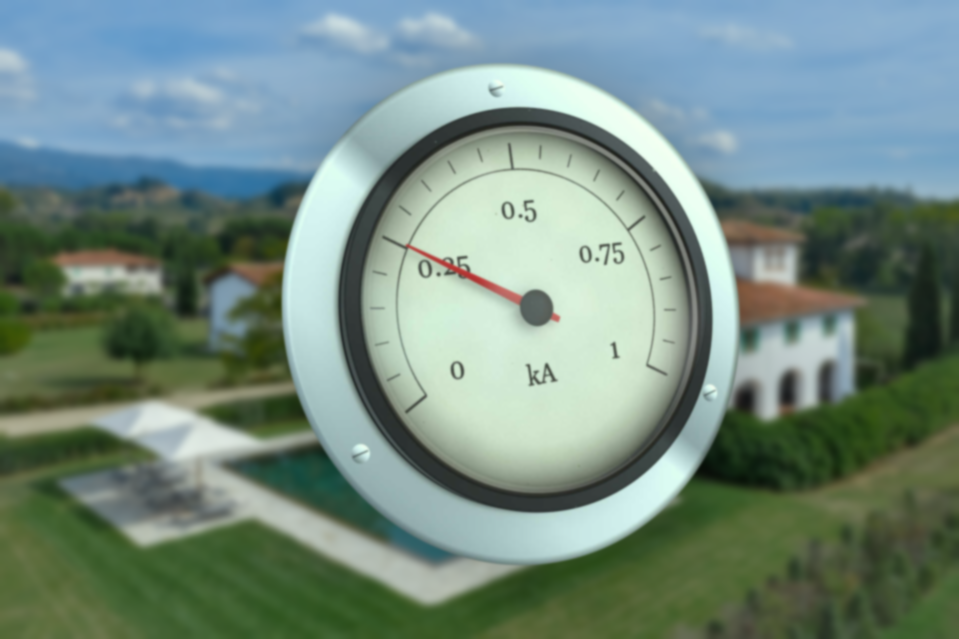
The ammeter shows 0.25,kA
